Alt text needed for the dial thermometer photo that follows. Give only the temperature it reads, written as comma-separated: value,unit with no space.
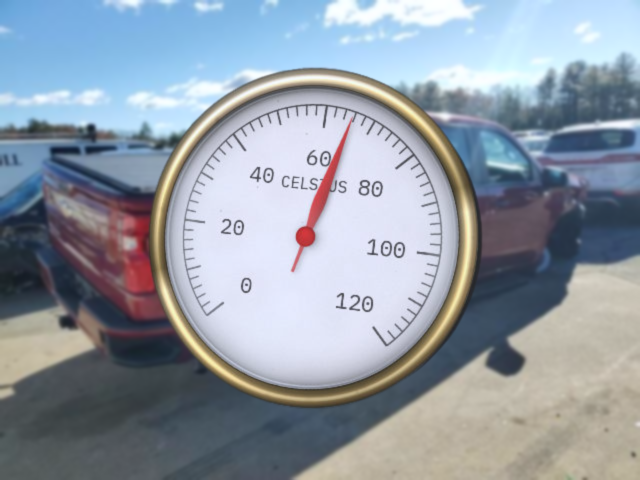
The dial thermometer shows 66,°C
